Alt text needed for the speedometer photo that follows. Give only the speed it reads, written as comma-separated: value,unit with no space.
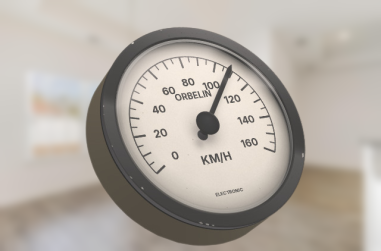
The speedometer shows 107.5,km/h
